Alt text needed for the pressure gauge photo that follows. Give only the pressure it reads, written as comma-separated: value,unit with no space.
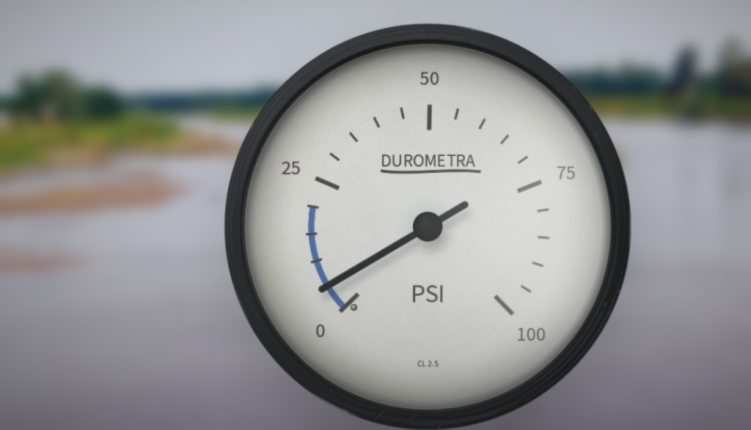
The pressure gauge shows 5,psi
